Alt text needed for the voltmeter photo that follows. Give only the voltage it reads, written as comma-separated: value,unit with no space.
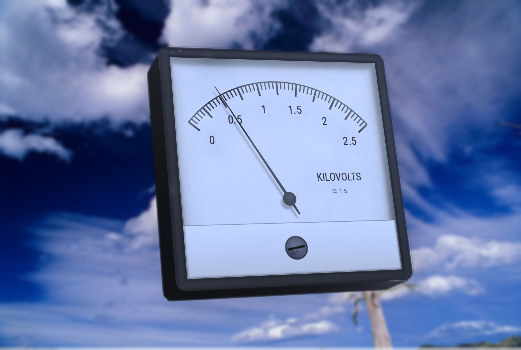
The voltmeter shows 0.5,kV
